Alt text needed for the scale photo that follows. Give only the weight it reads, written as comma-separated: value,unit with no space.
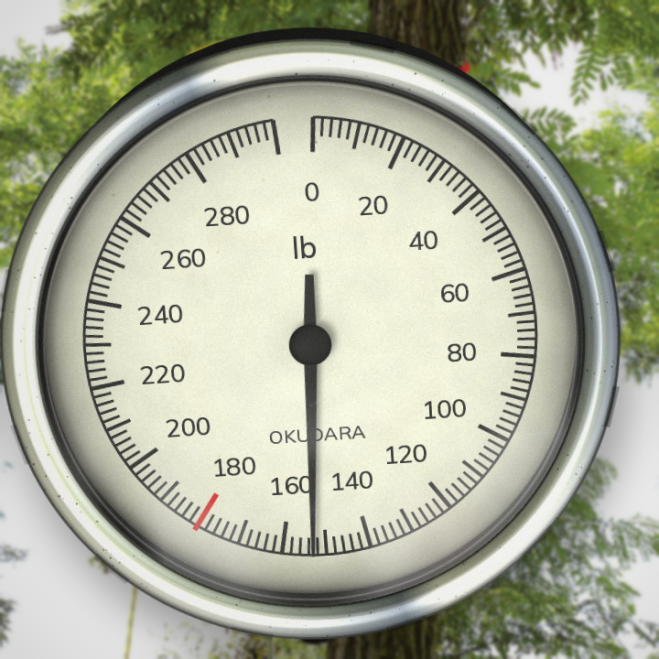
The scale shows 153,lb
